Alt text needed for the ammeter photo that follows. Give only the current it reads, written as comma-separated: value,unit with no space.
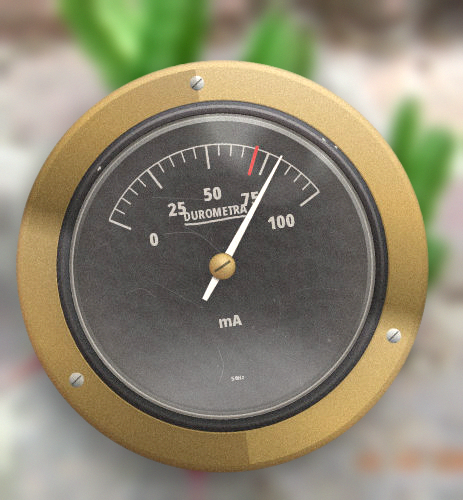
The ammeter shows 80,mA
